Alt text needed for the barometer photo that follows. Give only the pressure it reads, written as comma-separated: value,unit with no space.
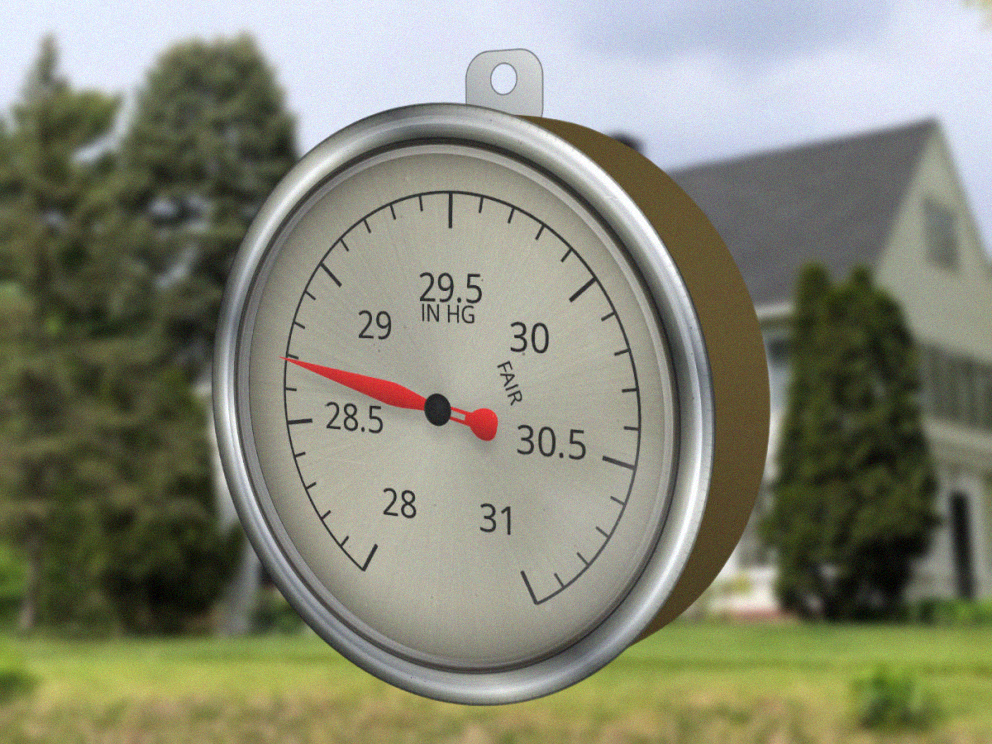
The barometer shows 28.7,inHg
